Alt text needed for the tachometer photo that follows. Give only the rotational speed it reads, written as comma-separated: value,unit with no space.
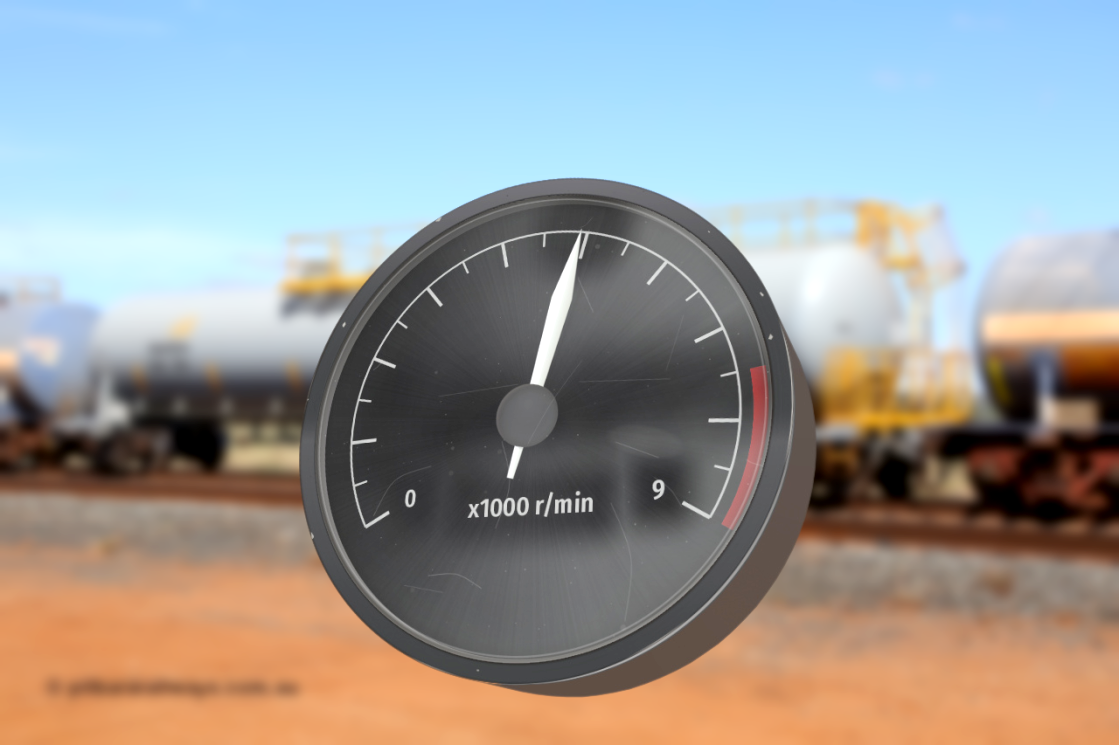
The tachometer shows 5000,rpm
